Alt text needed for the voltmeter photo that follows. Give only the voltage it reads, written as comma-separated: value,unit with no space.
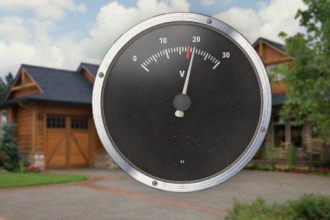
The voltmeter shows 20,V
